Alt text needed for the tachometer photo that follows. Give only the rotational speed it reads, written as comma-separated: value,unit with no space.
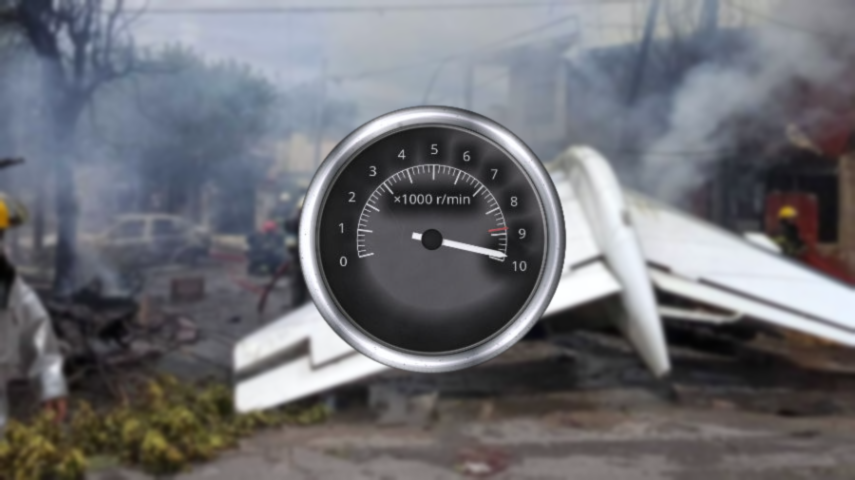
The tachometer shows 9800,rpm
